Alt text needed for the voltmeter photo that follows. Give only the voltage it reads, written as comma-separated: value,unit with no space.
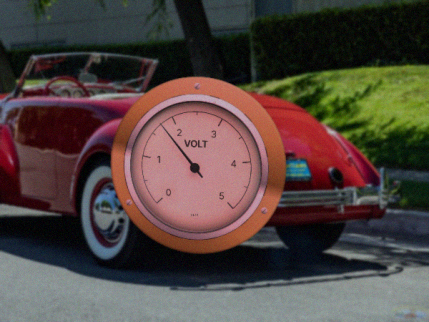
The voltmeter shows 1.75,V
